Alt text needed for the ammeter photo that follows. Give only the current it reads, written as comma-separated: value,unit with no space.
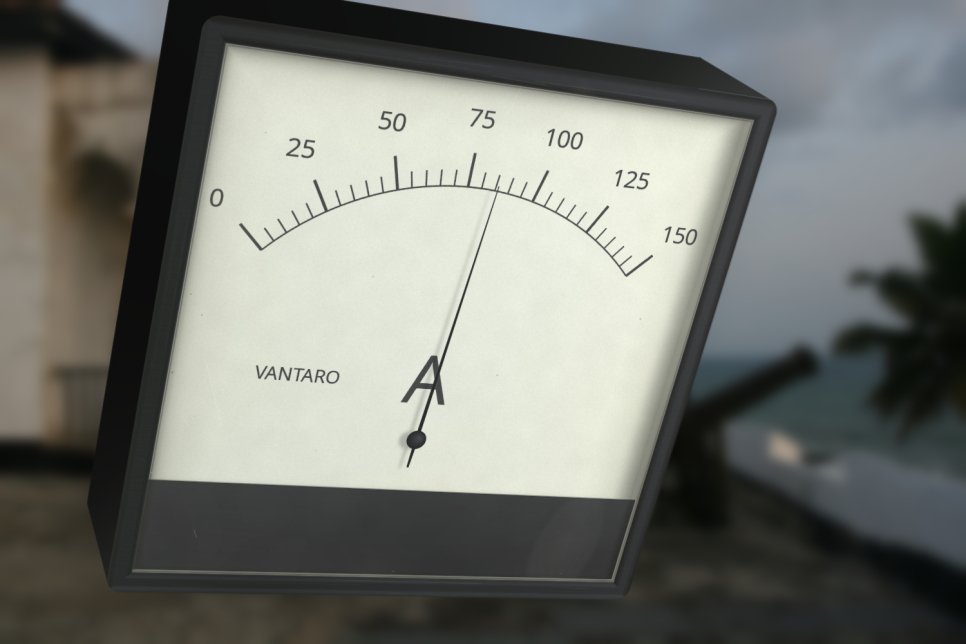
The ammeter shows 85,A
